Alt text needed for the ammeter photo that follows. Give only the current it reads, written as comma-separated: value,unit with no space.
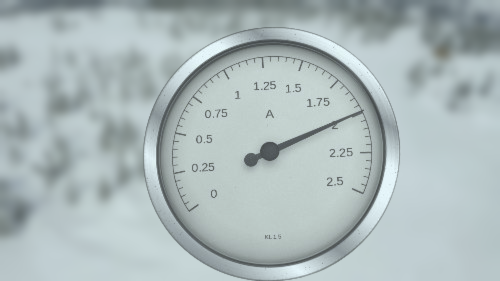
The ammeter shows 2,A
